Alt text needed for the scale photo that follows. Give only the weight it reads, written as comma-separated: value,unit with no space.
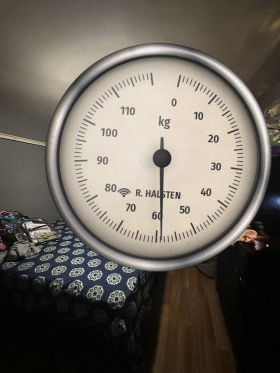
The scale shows 59,kg
